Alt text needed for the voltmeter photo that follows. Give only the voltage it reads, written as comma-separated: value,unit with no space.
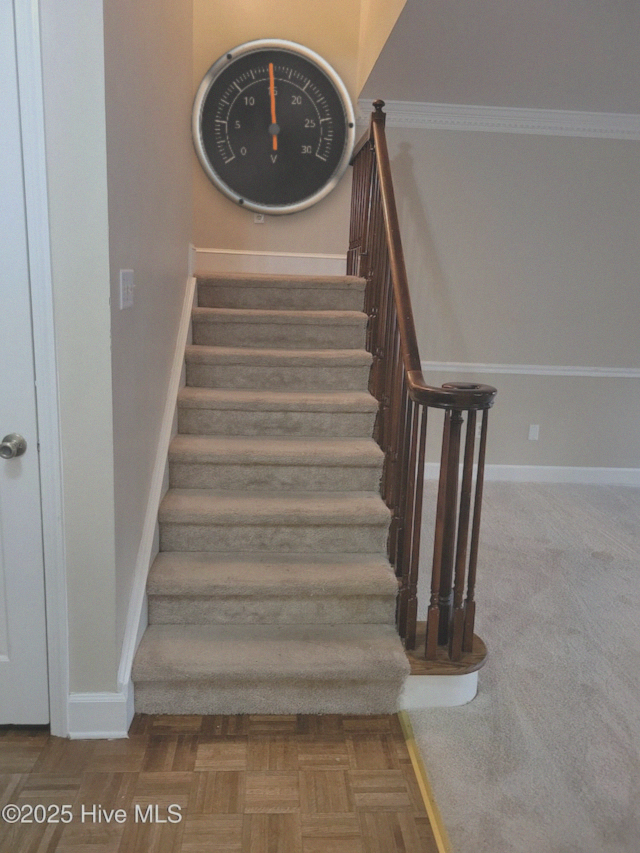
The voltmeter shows 15,V
